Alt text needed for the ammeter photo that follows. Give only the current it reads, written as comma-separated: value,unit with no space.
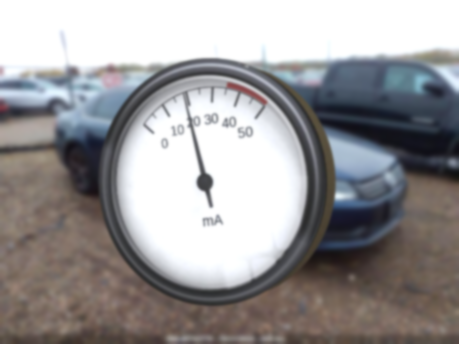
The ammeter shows 20,mA
